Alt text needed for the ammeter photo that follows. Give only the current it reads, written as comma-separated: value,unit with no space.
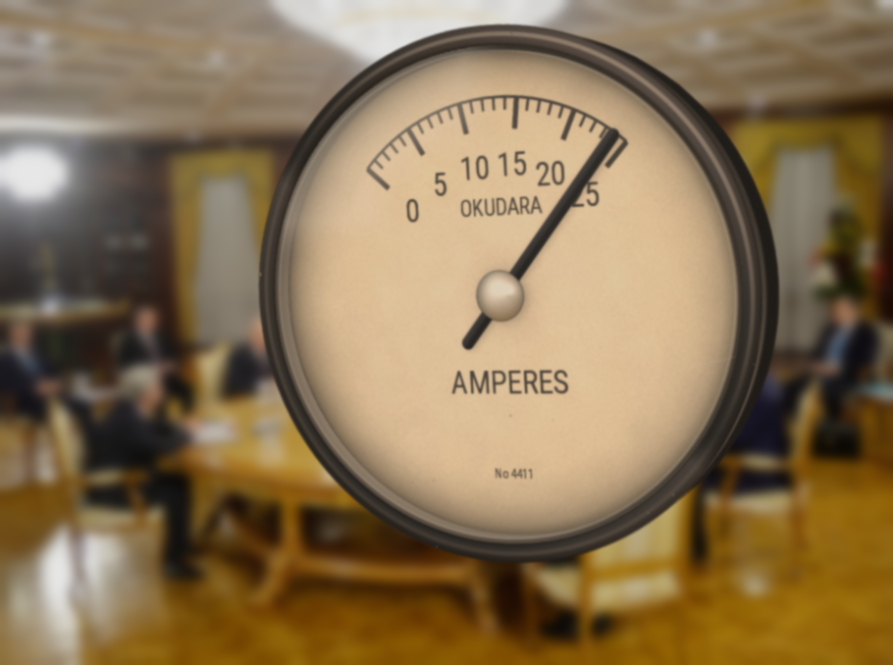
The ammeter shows 24,A
